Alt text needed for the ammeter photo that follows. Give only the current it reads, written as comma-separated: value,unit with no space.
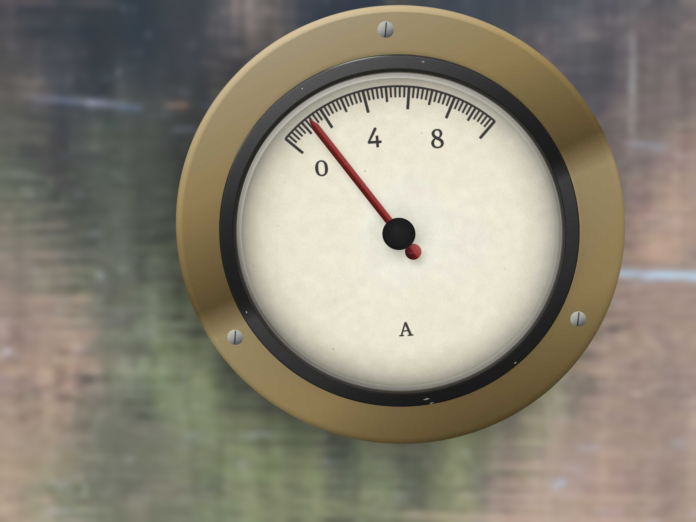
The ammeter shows 1.4,A
